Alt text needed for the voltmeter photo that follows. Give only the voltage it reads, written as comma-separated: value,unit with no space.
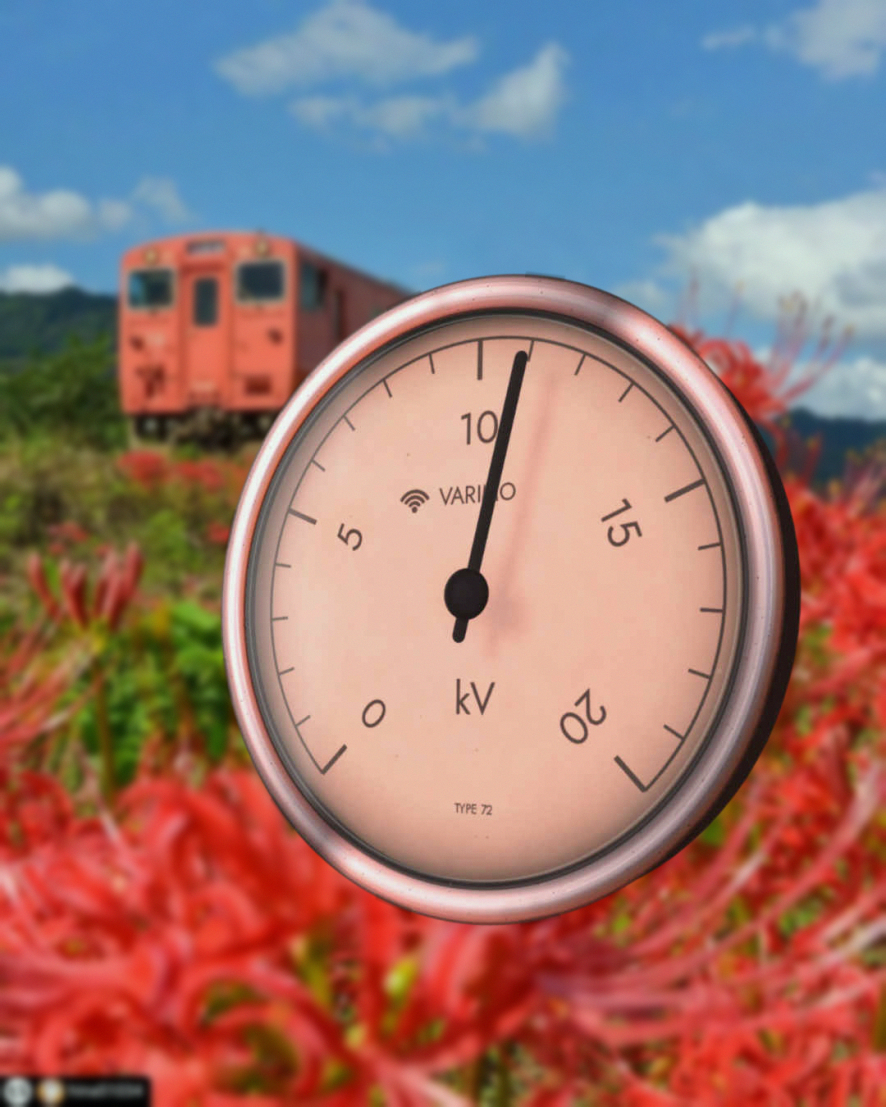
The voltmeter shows 11,kV
